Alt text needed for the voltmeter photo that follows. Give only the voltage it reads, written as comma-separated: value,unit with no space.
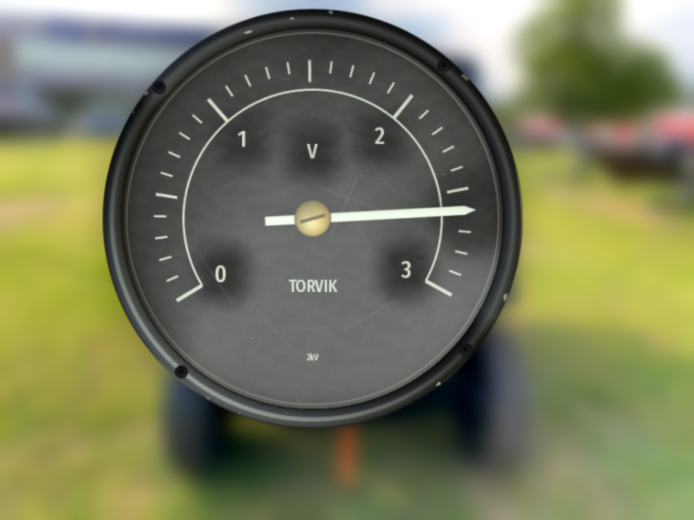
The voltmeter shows 2.6,V
